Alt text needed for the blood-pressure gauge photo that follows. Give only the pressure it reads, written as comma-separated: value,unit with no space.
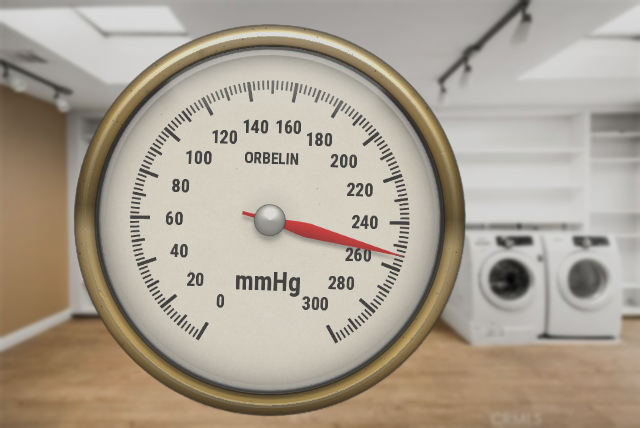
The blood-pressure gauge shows 254,mmHg
